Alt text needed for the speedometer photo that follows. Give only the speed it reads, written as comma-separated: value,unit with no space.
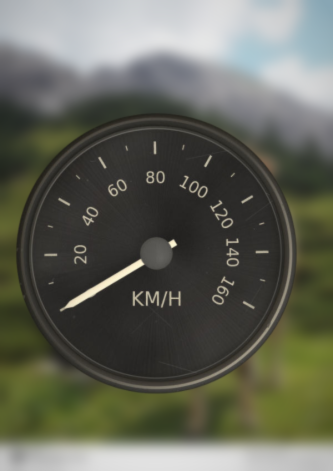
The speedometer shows 0,km/h
